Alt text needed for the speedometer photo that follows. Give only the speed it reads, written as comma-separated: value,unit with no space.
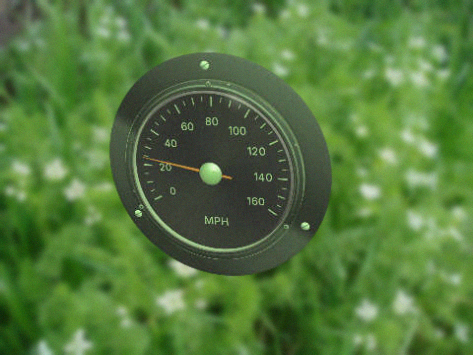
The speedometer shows 25,mph
